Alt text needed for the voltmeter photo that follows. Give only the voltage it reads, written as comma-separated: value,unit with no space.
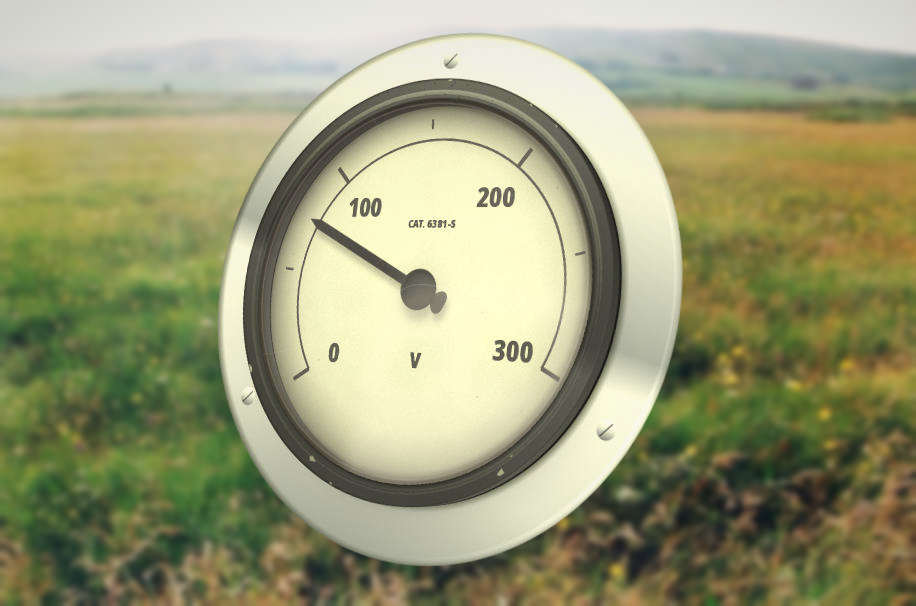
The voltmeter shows 75,V
